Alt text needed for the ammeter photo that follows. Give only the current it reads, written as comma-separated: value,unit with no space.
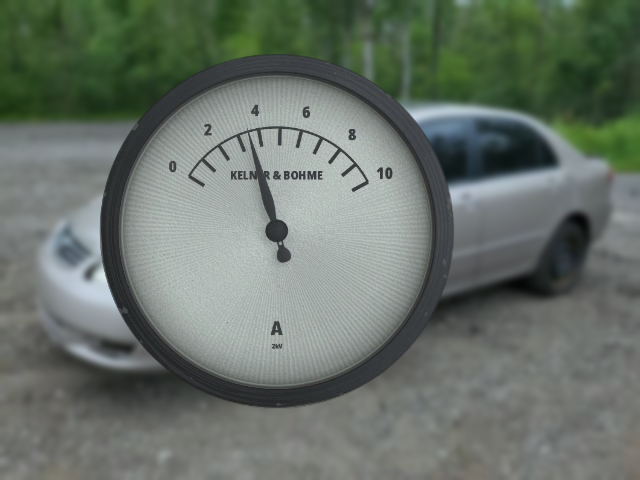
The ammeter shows 3.5,A
